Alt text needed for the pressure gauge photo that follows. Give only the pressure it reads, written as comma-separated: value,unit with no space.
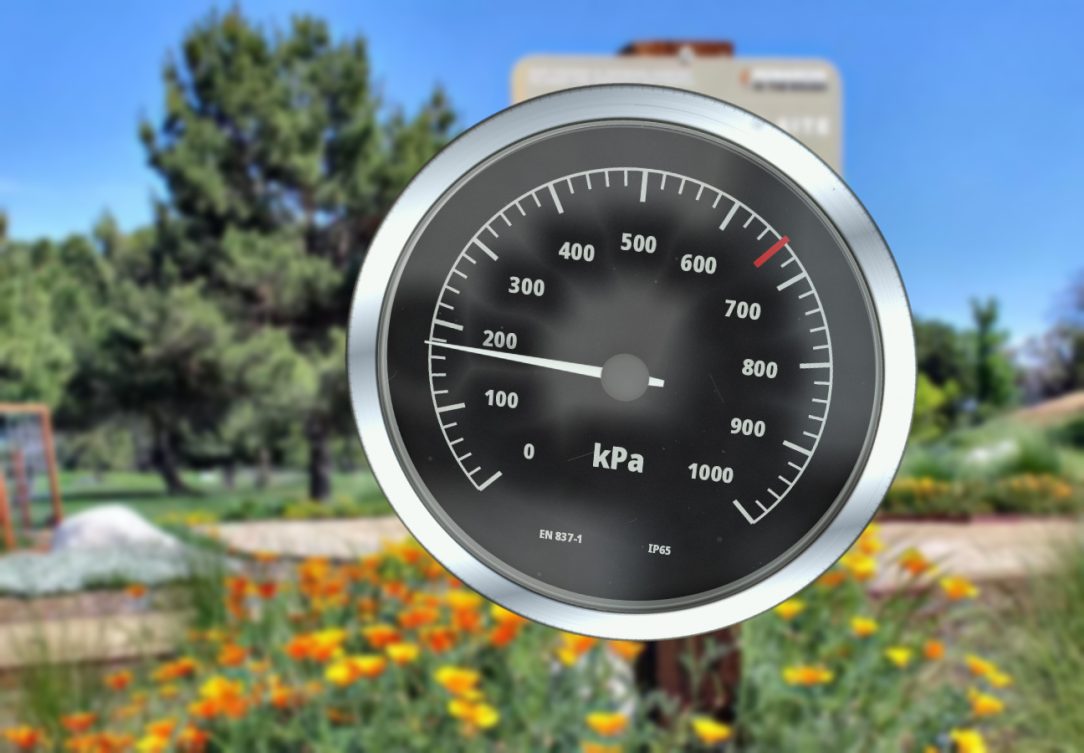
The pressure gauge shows 180,kPa
